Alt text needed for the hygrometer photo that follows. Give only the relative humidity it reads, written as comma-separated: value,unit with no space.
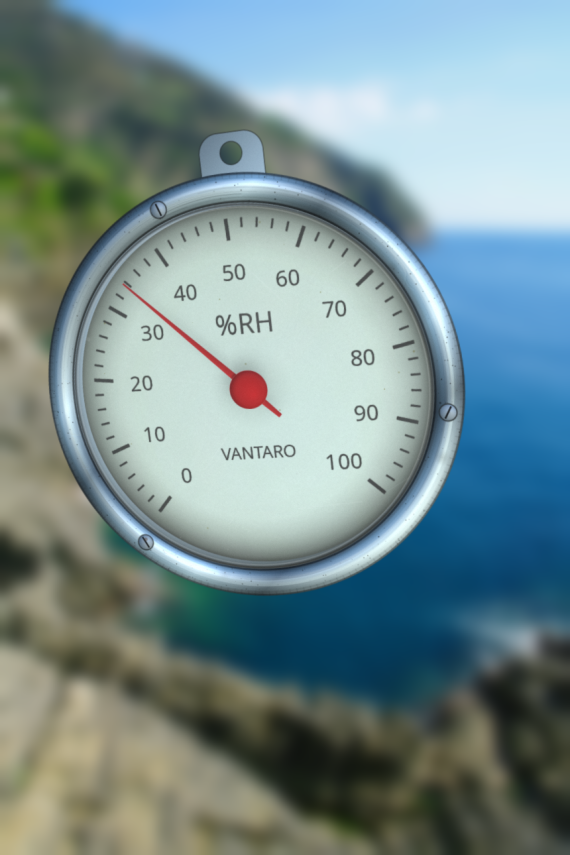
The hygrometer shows 34,%
